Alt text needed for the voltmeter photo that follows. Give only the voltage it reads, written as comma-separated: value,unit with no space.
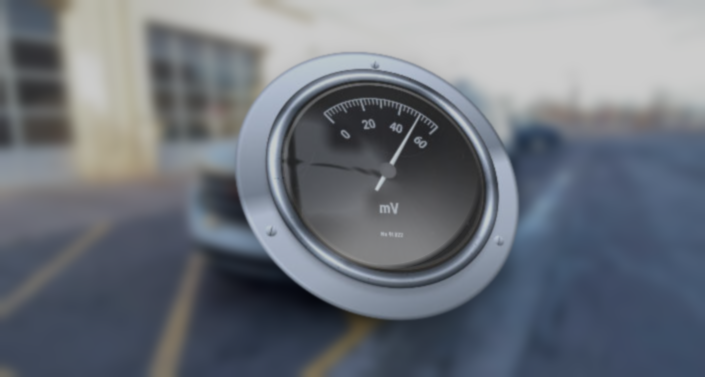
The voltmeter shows 50,mV
